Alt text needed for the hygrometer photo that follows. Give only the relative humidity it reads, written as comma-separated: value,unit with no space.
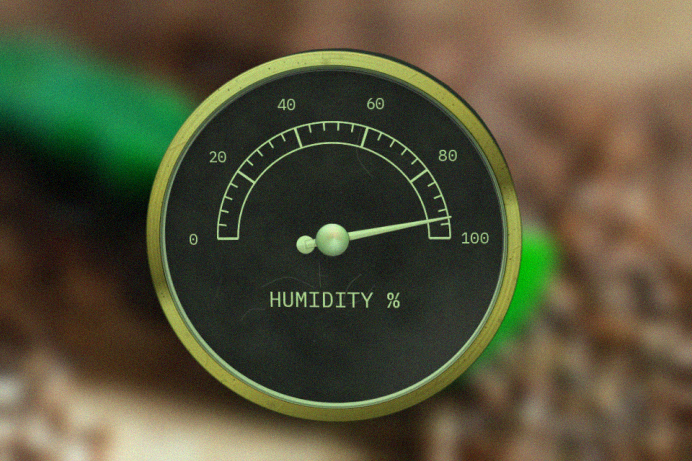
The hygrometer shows 94,%
